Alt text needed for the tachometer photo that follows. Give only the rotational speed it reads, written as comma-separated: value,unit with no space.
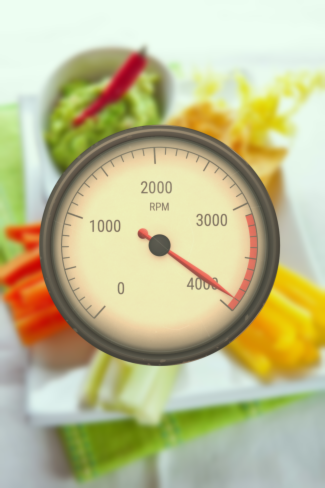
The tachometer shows 3900,rpm
